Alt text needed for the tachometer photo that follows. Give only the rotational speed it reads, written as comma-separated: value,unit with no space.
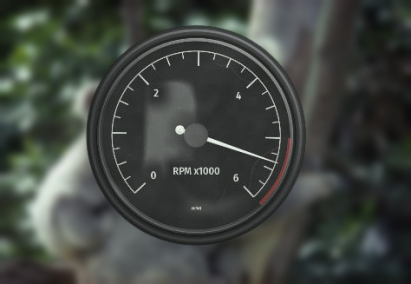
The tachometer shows 5375,rpm
